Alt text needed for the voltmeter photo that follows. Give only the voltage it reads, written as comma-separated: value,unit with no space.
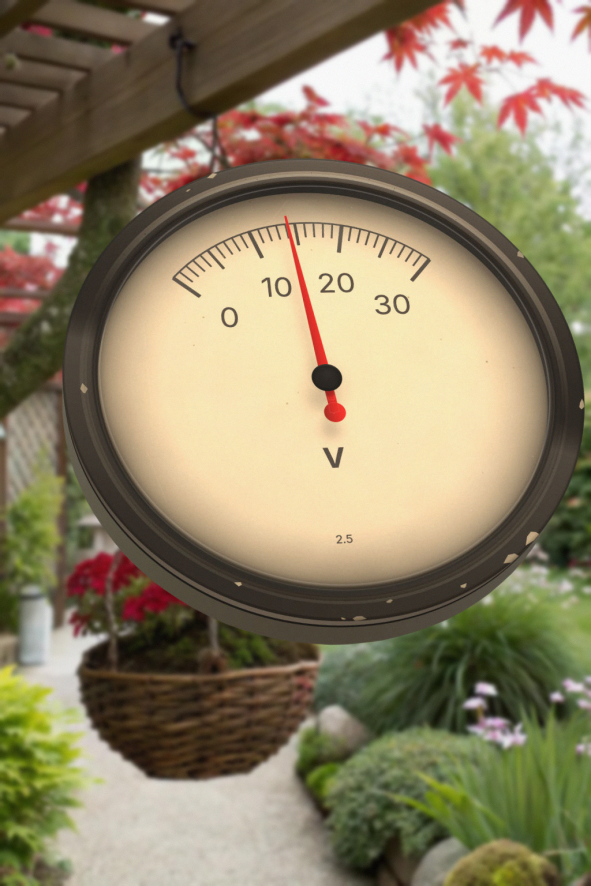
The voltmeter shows 14,V
